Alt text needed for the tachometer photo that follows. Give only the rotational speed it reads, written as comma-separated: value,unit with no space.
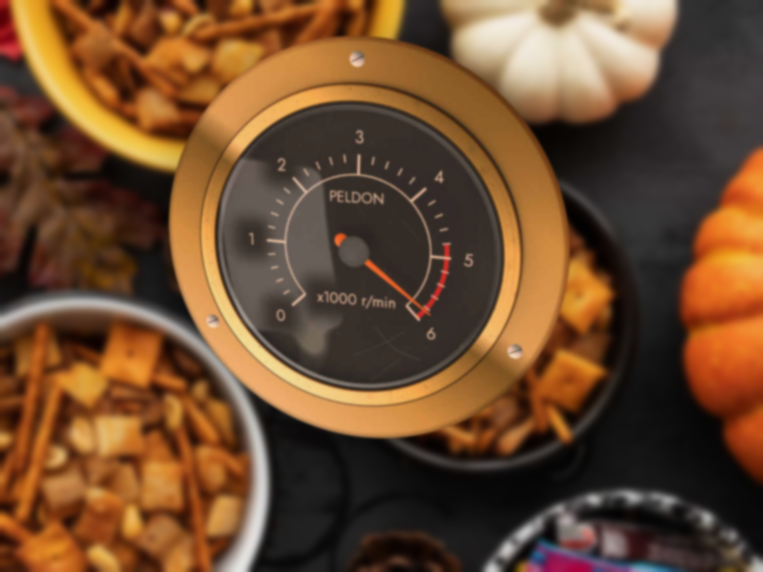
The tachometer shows 5800,rpm
